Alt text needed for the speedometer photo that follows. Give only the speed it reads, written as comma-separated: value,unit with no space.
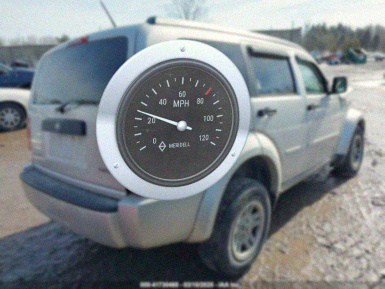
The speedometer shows 25,mph
